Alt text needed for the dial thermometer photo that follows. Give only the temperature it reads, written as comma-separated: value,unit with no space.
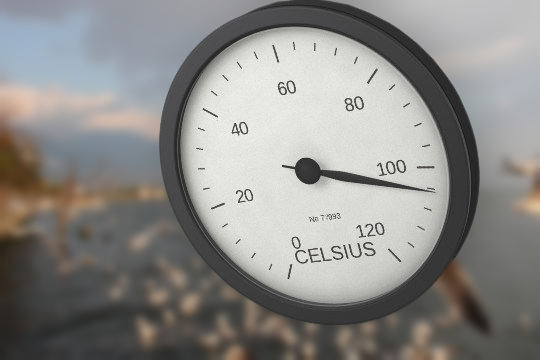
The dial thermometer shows 104,°C
